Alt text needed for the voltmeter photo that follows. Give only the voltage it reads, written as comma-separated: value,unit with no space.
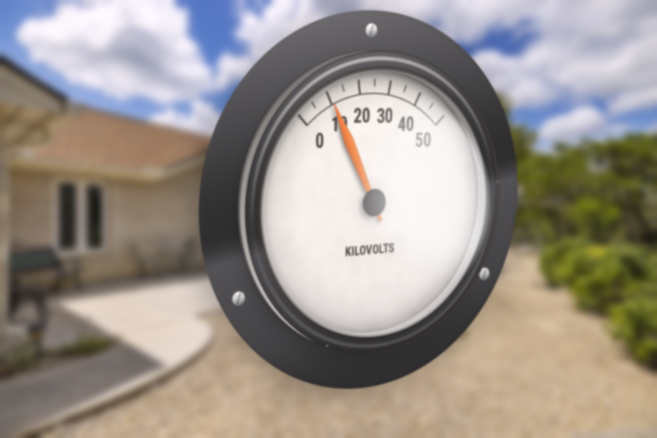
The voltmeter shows 10,kV
